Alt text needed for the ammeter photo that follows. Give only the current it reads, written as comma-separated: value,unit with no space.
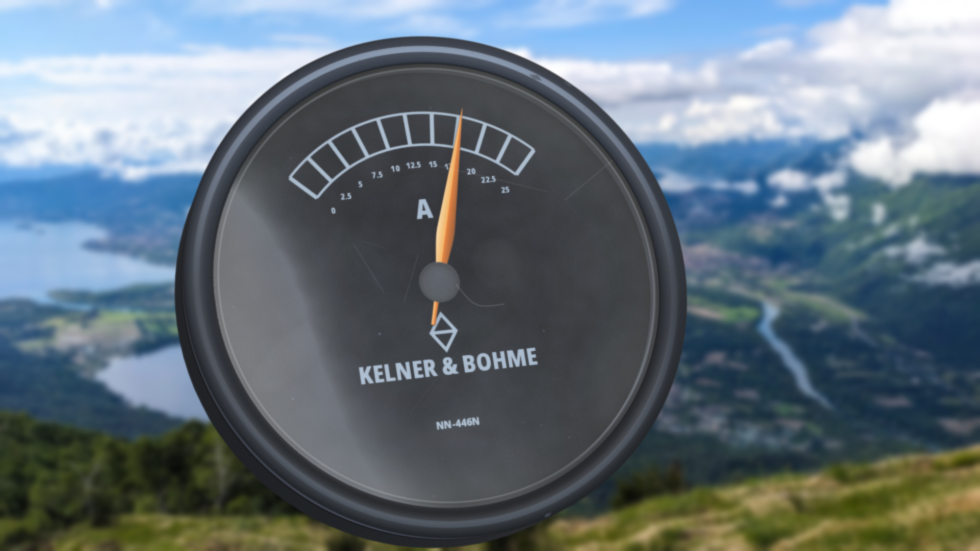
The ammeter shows 17.5,A
